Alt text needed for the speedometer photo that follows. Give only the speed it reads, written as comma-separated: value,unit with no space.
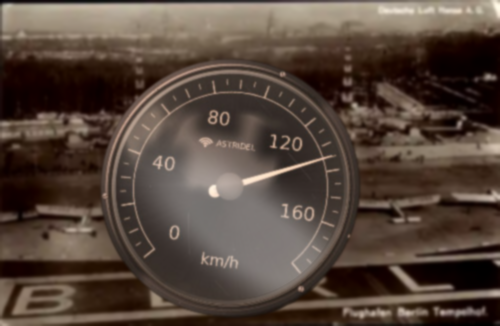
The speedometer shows 135,km/h
